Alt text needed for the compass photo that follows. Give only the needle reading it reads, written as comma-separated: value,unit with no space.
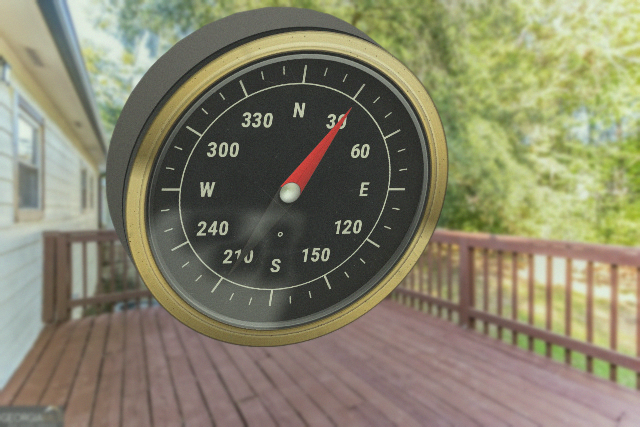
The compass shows 30,°
